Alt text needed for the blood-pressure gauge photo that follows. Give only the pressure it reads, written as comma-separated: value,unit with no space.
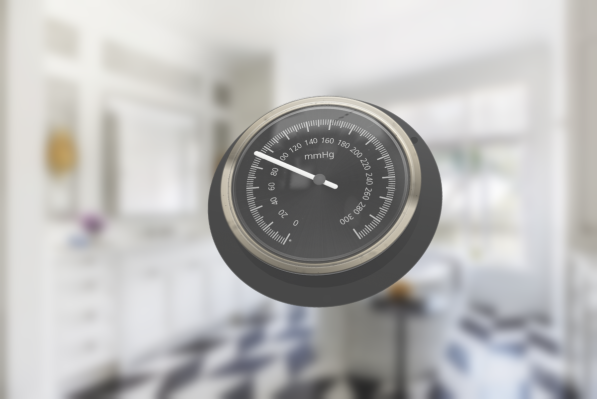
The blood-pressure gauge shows 90,mmHg
